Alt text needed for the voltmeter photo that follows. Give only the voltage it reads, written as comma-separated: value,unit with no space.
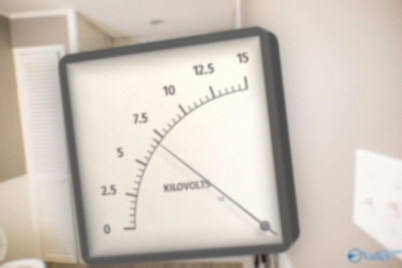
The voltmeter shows 7,kV
